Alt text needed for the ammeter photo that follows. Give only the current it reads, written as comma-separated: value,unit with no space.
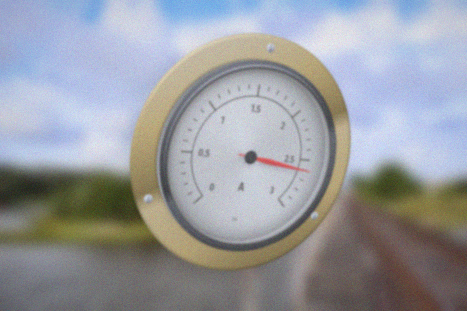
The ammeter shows 2.6,A
